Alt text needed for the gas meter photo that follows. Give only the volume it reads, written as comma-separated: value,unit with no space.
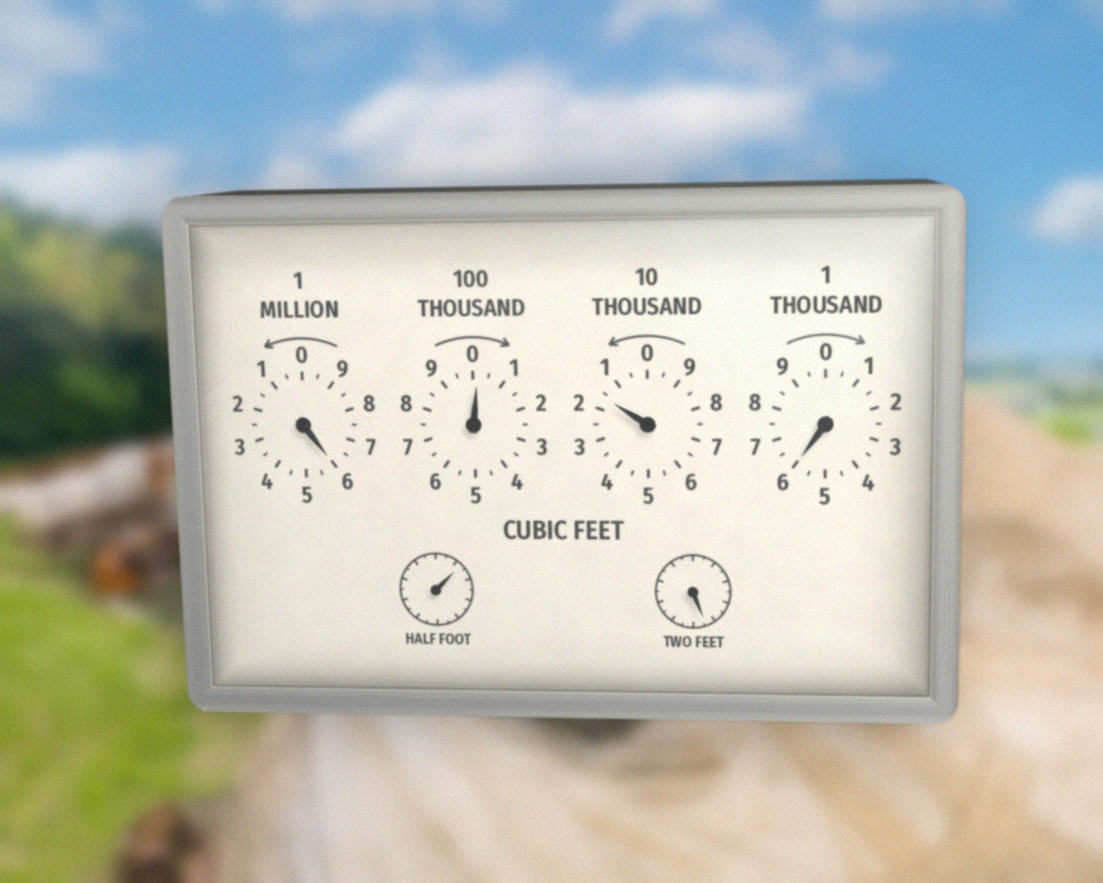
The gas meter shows 601600,ft³
